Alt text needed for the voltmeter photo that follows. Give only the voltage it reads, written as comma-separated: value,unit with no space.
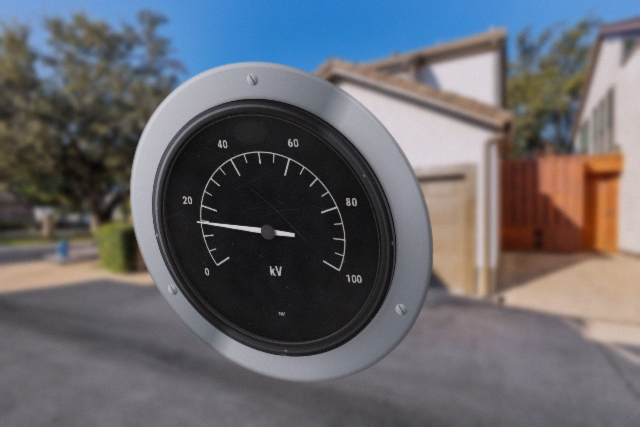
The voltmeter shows 15,kV
